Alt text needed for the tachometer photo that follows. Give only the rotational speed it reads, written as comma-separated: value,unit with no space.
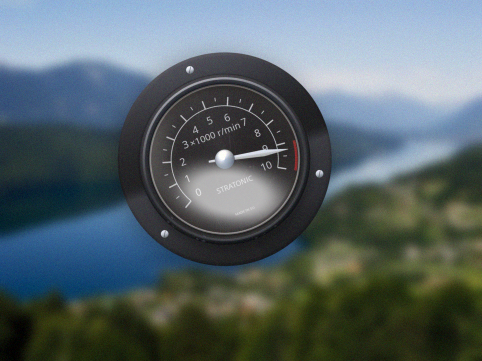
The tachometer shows 9250,rpm
